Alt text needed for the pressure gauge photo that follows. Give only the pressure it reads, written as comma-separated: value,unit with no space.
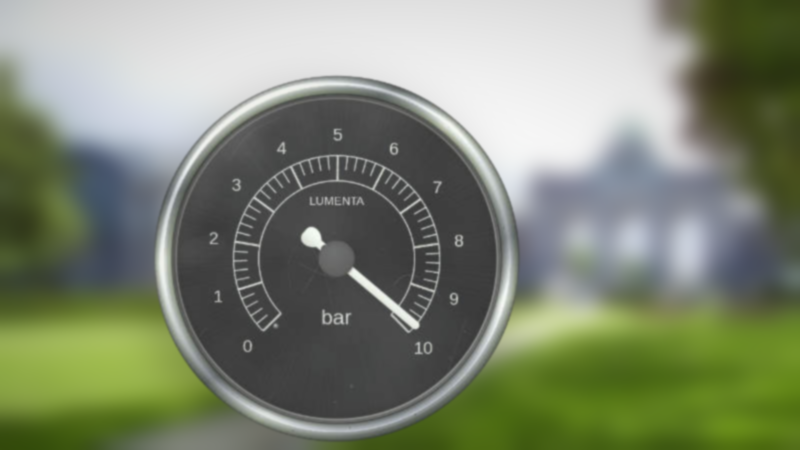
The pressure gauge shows 9.8,bar
